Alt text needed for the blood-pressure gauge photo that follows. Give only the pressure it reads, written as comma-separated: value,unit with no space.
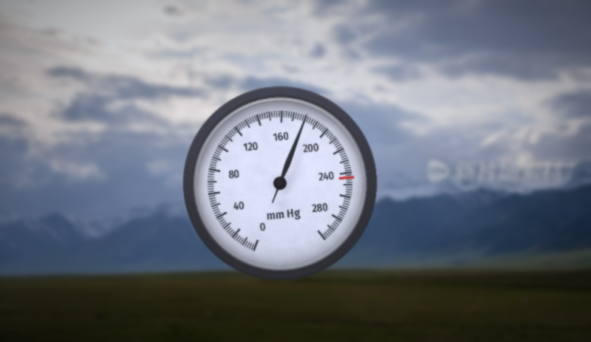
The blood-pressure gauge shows 180,mmHg
